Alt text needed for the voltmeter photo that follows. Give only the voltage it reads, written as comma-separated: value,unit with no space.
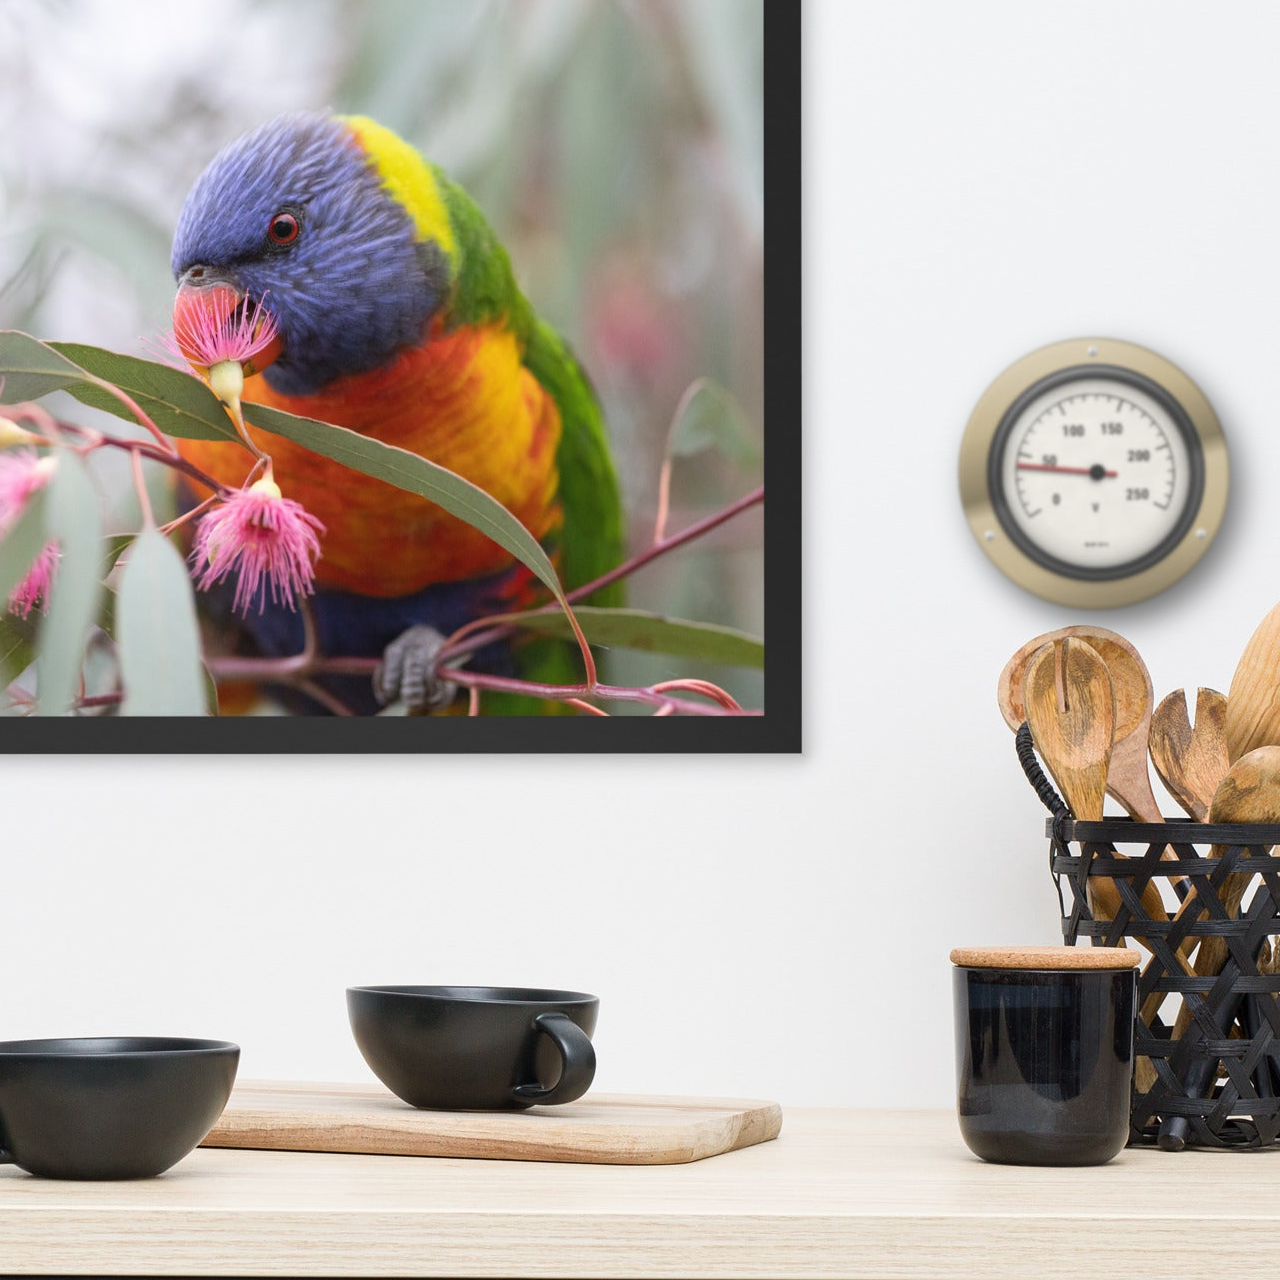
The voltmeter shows 40,V
